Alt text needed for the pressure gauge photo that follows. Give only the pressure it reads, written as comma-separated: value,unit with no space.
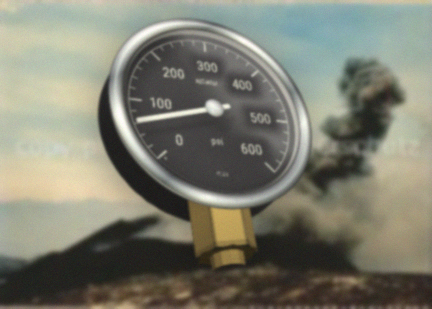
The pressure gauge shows 60,psi
